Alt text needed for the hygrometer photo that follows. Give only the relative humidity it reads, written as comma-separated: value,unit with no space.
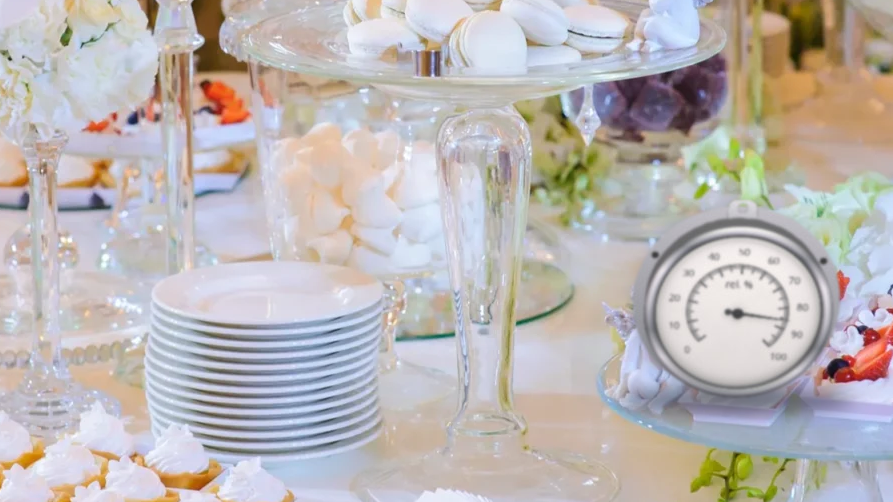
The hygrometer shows 85,%
